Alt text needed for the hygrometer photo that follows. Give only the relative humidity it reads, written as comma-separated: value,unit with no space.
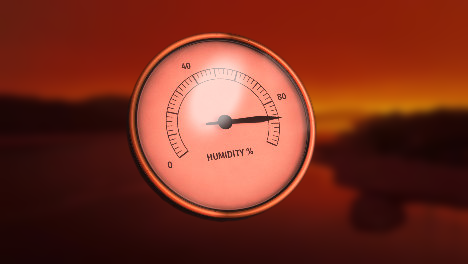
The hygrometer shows 88,%
